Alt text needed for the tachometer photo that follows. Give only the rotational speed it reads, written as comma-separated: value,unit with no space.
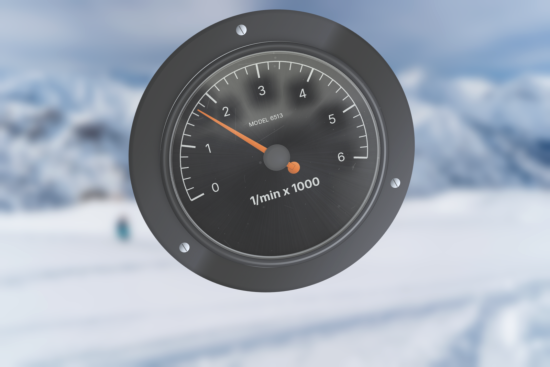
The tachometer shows 1700,rpm
